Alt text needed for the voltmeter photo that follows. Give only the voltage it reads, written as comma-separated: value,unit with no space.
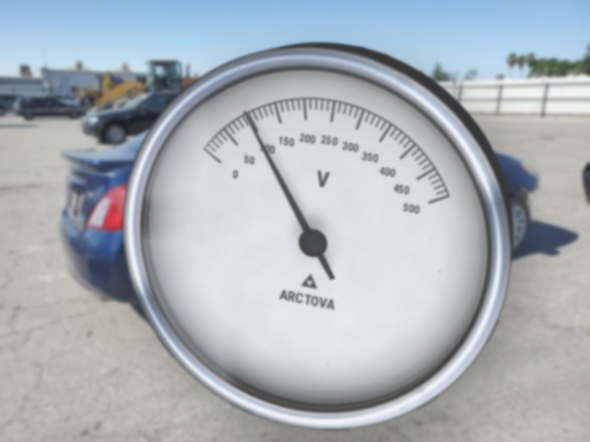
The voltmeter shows 100,V
